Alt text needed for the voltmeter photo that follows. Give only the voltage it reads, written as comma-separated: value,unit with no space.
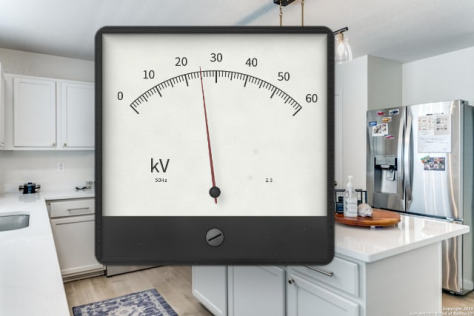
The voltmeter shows 25,kV
